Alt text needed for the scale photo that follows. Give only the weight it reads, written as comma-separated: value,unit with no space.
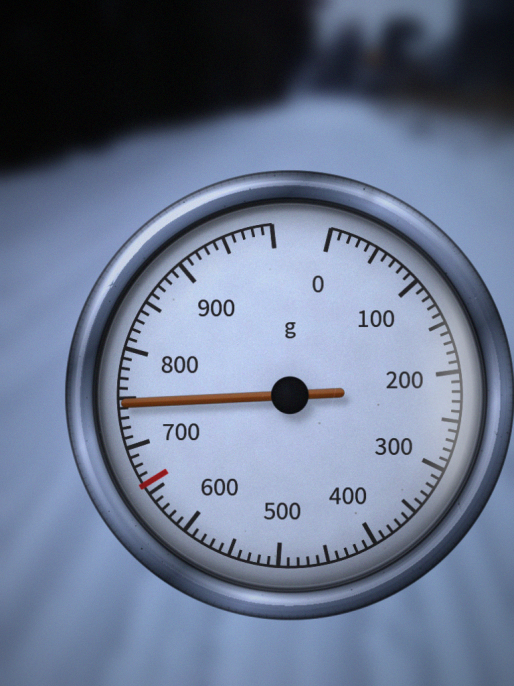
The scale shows 745,g
